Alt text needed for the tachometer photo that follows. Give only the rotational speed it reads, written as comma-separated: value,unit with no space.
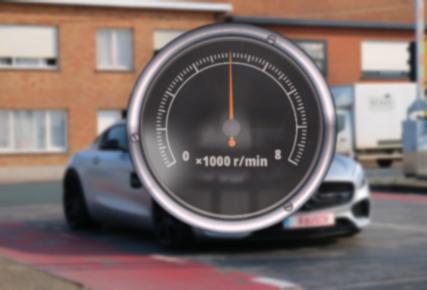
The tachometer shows 4000,rpm
